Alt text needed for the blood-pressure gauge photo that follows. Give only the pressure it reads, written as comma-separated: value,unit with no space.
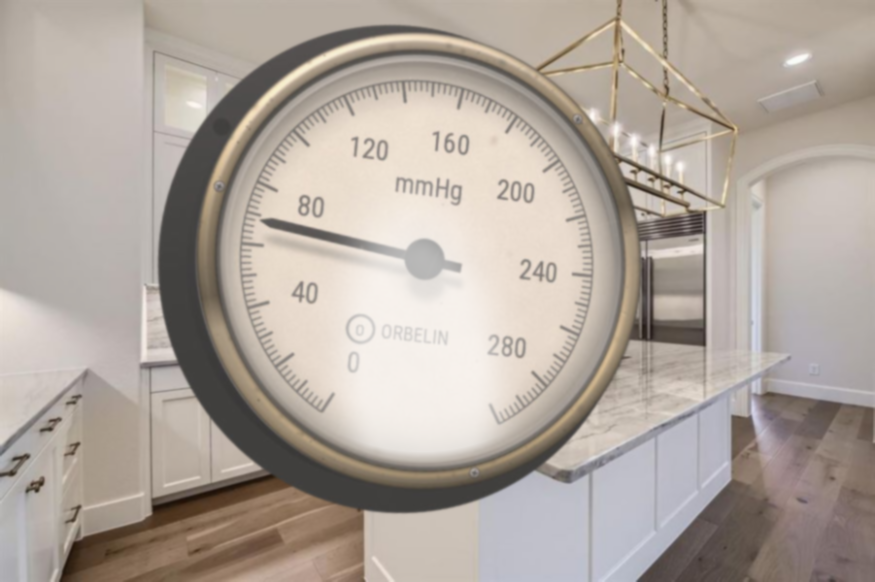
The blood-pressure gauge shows 68,mmHg
